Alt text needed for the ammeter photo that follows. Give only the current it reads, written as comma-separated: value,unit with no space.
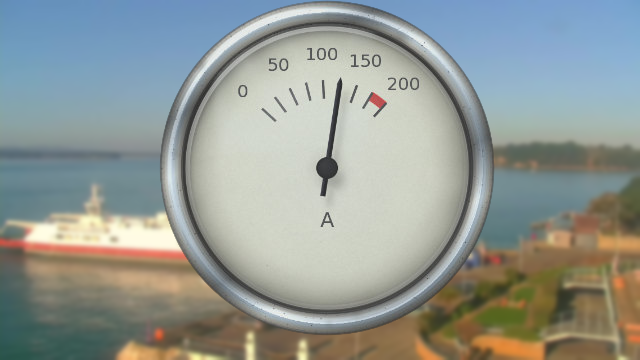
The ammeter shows 125,A
